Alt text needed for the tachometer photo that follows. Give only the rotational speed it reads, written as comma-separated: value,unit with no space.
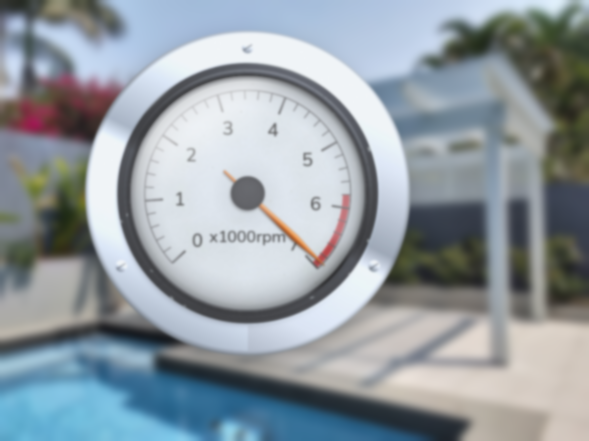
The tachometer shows 6900,rpm
